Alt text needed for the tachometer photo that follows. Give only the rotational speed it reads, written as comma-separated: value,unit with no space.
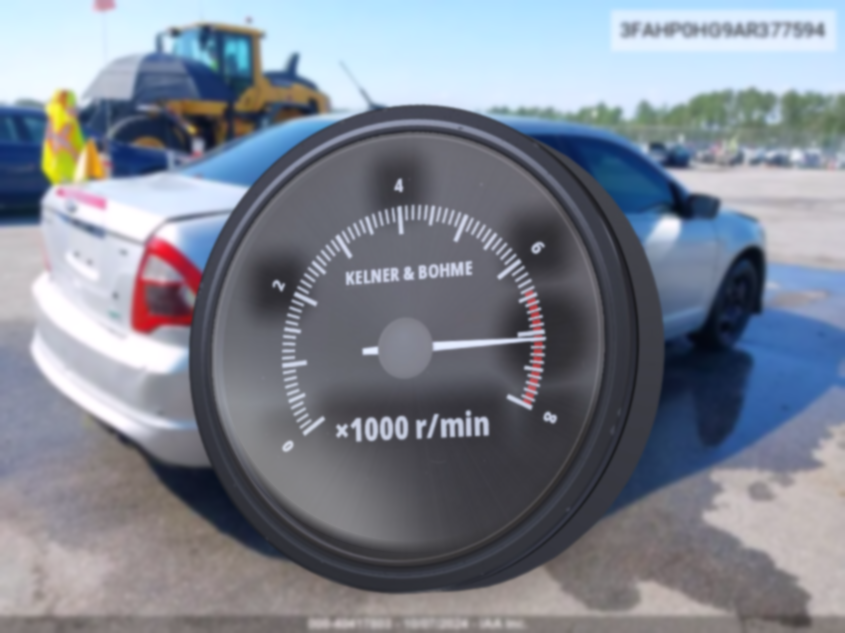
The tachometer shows 7100,rpm
